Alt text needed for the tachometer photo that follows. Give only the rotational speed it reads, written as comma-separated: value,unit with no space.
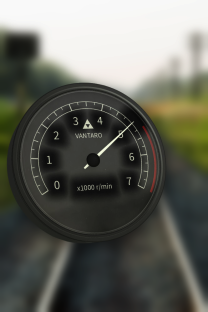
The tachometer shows 5000,rpm
